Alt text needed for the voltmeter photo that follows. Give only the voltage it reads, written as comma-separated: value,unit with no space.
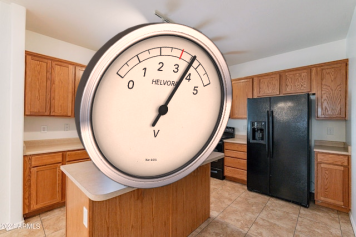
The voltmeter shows 3.5,V
